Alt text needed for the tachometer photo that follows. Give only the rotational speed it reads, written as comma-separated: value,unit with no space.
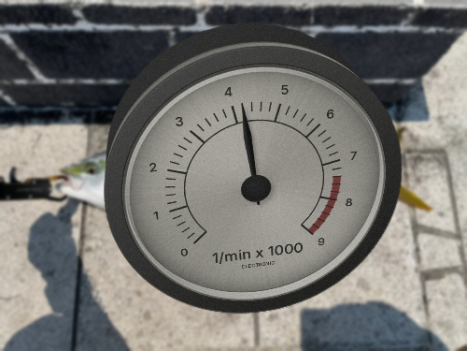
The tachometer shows 4200,rpm
